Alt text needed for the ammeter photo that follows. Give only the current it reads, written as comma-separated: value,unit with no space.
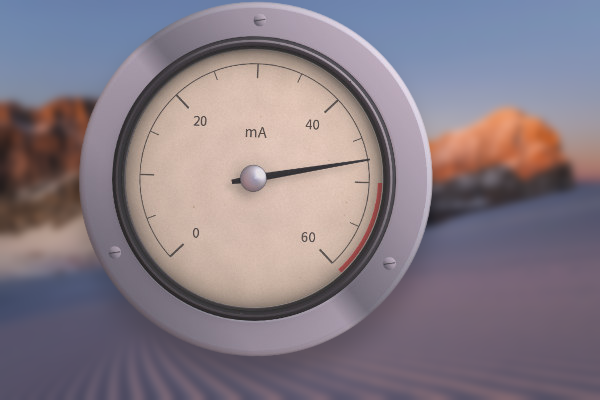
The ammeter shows 47.5,mA
